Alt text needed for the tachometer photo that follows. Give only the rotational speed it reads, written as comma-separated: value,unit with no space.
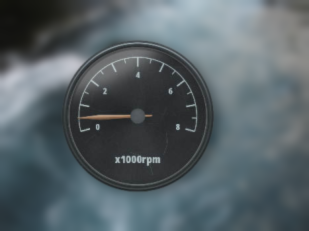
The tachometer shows 500,rpm
